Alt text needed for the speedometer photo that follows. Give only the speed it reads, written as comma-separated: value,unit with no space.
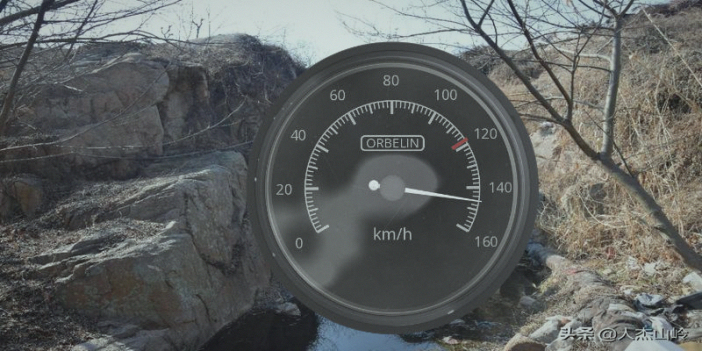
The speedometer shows 146,km/h
